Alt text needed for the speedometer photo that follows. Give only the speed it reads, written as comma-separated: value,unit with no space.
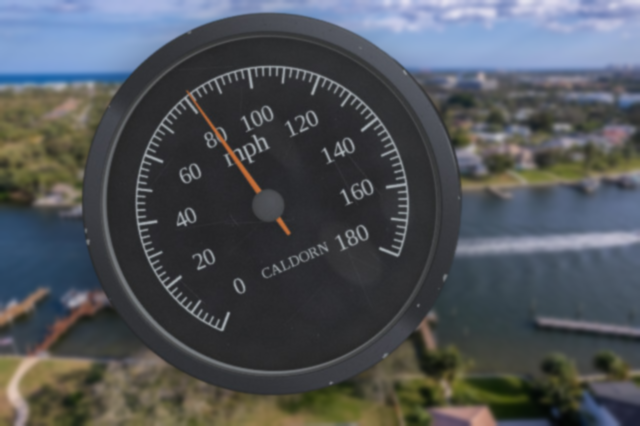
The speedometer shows 82,mph
